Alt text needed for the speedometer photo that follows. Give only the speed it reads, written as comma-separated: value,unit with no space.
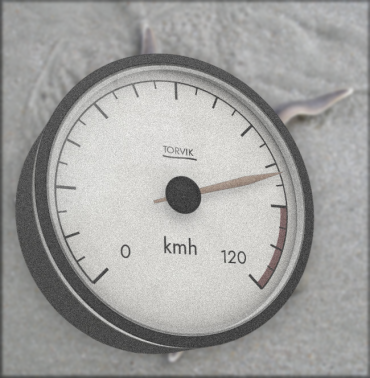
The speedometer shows 92.5,km/h
